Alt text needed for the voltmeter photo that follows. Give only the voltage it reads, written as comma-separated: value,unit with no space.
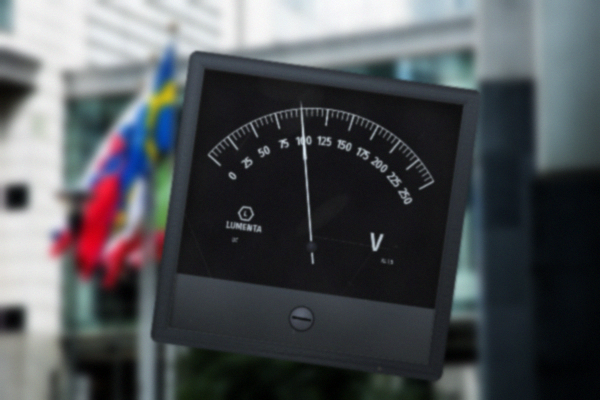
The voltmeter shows 100,V
